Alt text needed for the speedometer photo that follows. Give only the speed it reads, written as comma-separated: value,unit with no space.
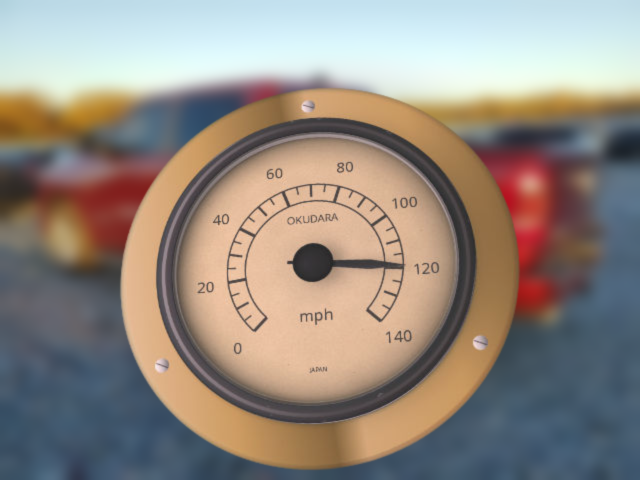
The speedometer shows 120,mph
